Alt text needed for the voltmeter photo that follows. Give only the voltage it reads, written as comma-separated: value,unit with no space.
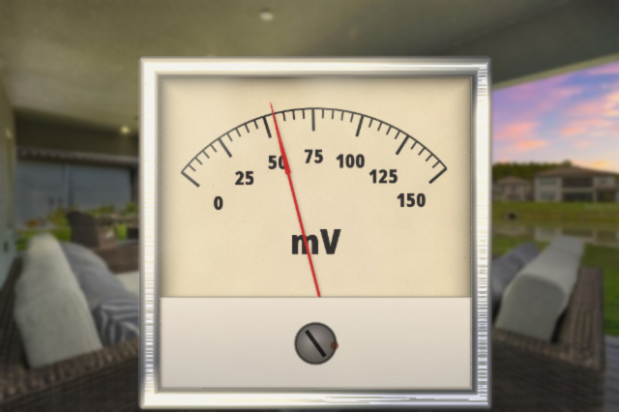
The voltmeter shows 55,mV
